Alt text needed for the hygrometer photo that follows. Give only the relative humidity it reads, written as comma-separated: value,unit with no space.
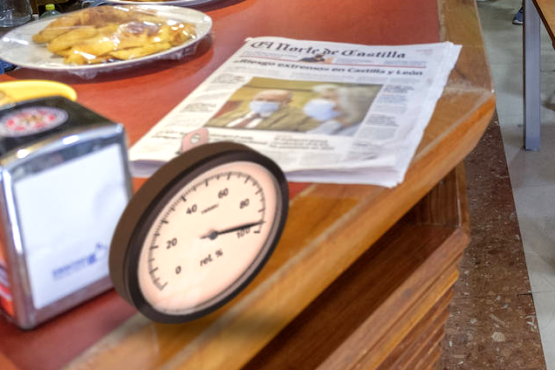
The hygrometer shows 95,%
